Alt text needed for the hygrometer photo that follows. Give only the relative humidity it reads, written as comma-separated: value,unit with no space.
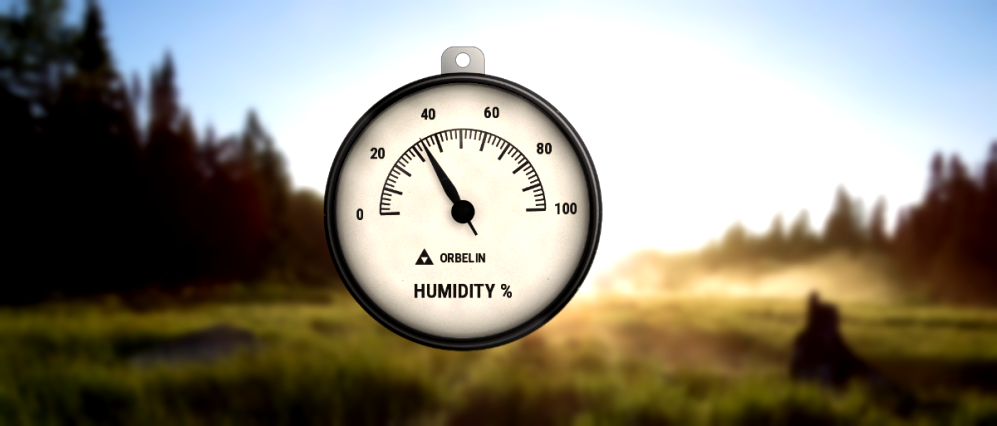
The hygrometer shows 34,%
